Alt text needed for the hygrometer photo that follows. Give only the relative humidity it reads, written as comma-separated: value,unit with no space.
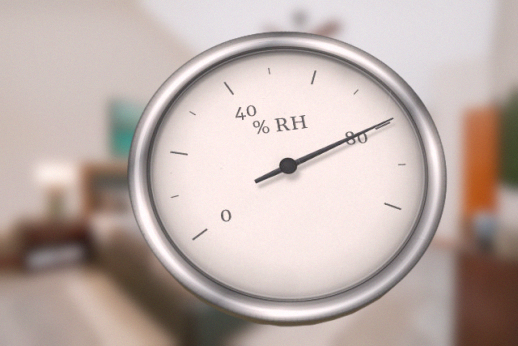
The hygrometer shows 80,%
